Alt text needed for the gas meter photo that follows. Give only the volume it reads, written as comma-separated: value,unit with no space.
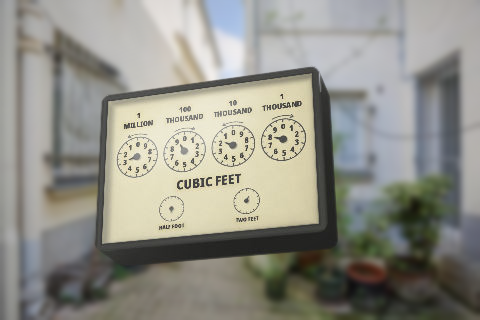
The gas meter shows 291800,ft³
